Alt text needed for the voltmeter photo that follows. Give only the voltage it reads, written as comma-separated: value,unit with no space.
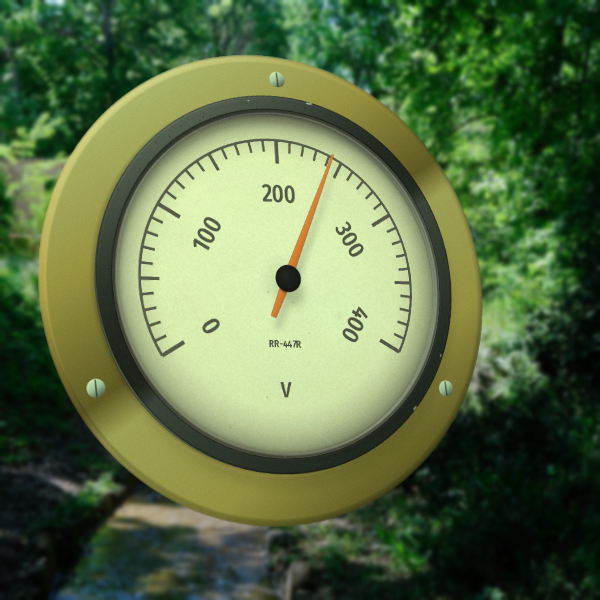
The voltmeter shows 240,V
